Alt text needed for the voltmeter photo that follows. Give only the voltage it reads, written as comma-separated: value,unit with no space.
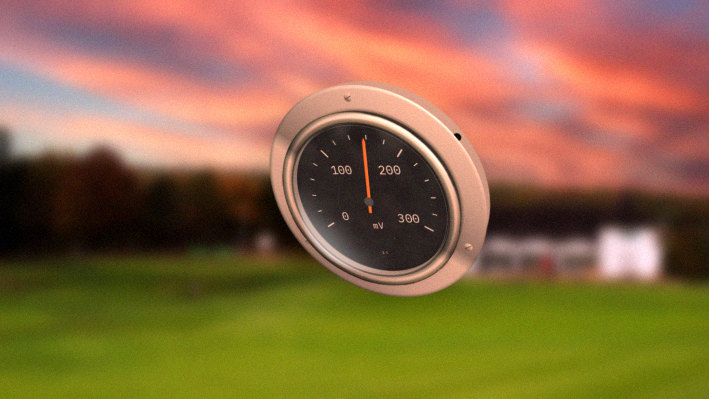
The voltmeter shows 160,mV
